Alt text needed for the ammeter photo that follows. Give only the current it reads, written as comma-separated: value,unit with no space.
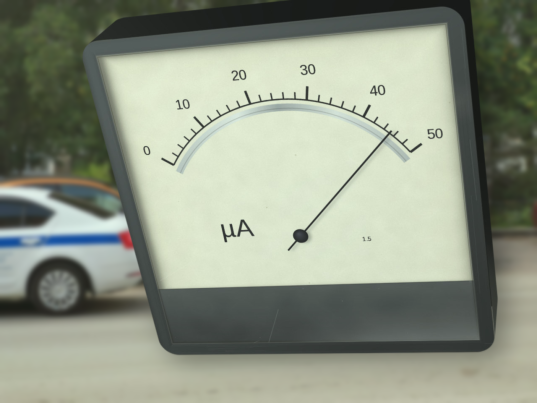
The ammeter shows 45,µA
